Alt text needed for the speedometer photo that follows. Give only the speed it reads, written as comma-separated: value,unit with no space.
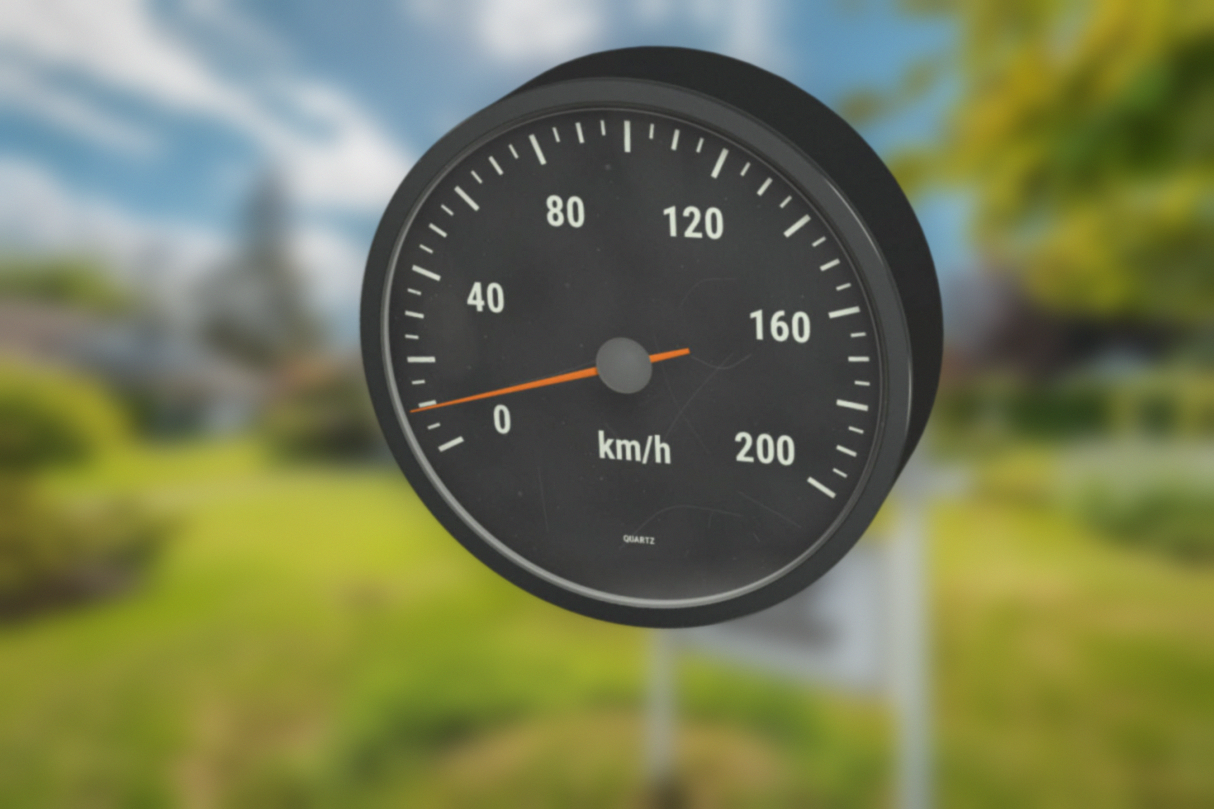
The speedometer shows 10,km/h
